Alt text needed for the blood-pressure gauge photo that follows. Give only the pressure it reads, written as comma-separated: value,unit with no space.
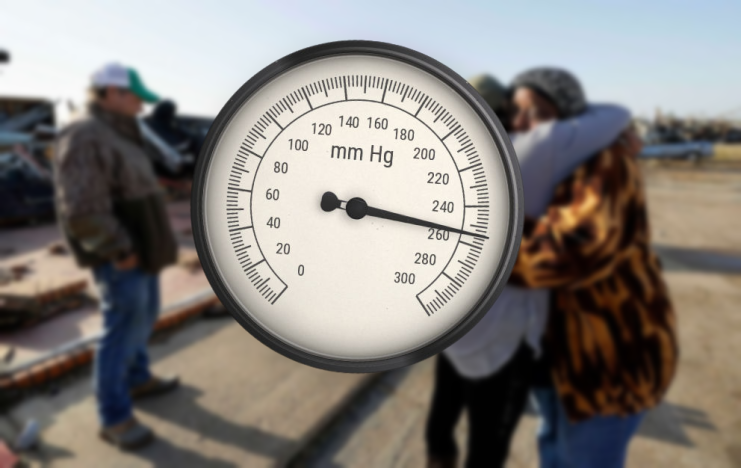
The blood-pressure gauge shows 254,mmHg
